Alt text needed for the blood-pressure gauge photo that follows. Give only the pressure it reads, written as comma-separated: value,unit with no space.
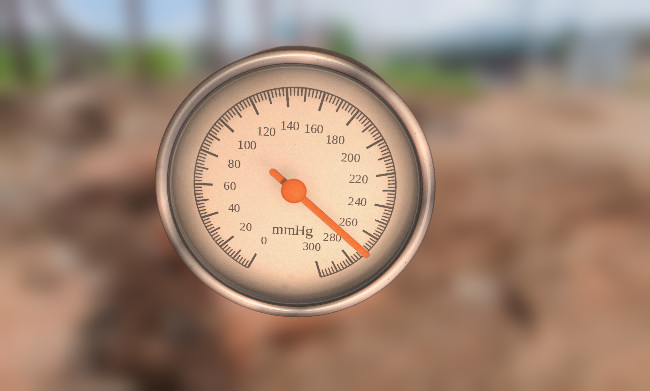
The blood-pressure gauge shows 270,mmHg
